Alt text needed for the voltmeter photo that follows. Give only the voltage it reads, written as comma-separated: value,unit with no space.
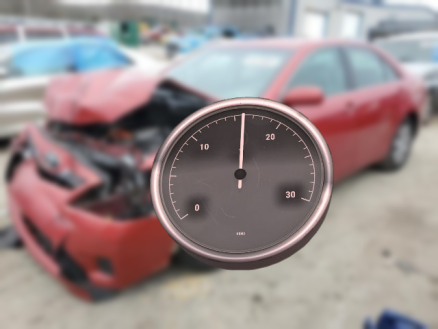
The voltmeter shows 16,V
